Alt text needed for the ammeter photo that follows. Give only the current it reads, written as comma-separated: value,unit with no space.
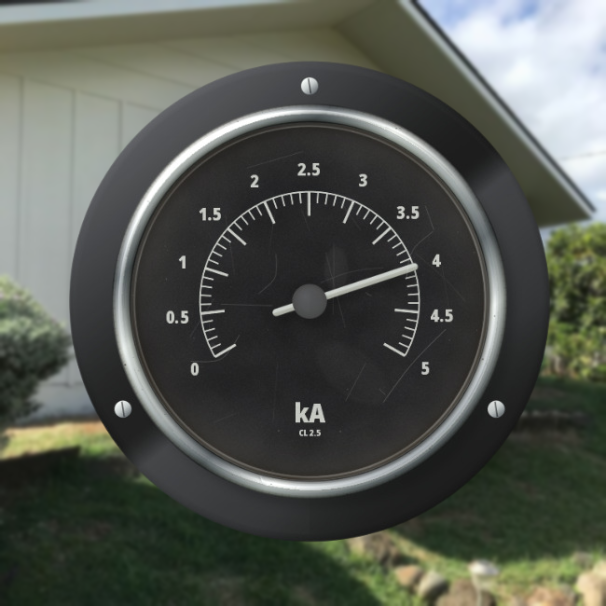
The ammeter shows 4,kA
